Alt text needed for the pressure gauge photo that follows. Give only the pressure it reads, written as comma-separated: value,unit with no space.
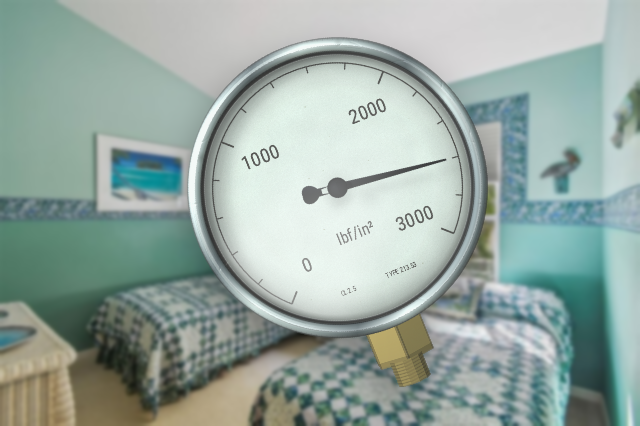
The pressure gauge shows 2600,psi
